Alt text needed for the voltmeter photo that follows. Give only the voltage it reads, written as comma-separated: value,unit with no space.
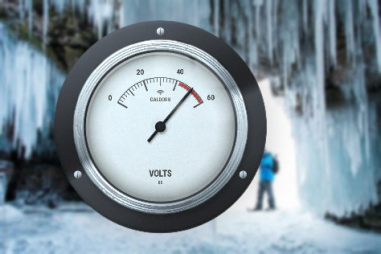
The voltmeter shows 50,V
